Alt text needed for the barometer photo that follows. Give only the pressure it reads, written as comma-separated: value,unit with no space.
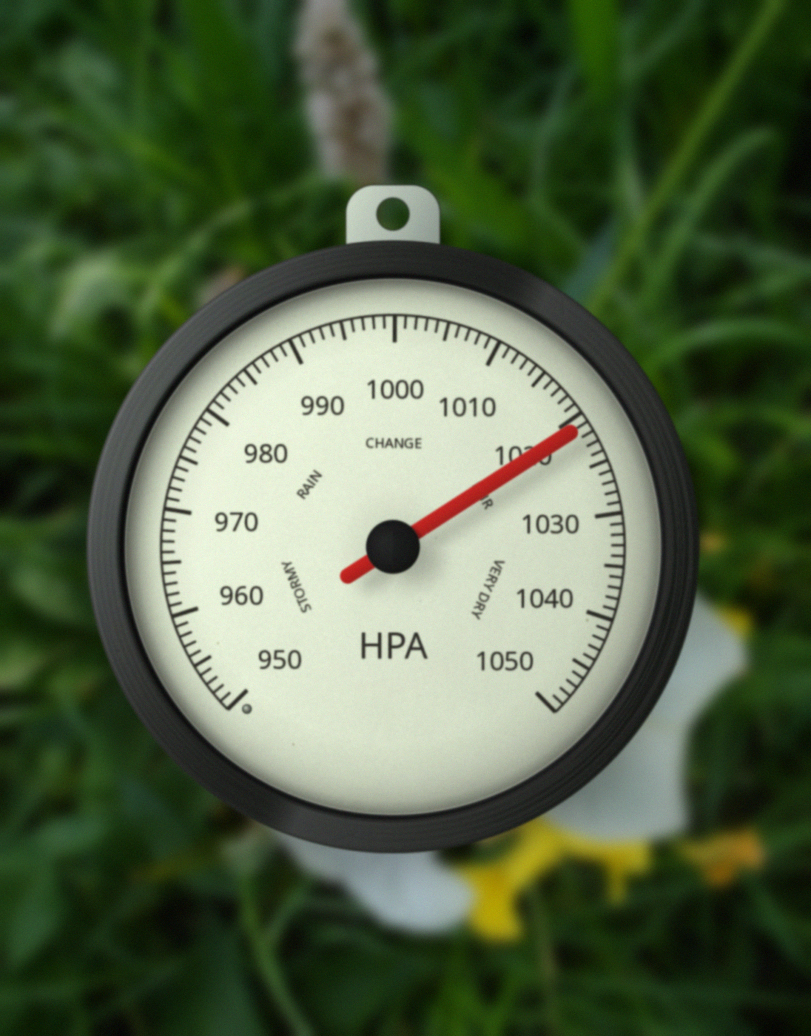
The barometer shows 1021,hPa
